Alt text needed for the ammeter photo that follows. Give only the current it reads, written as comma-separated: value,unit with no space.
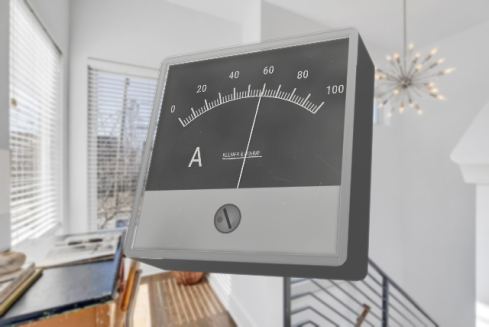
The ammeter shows 60,A
